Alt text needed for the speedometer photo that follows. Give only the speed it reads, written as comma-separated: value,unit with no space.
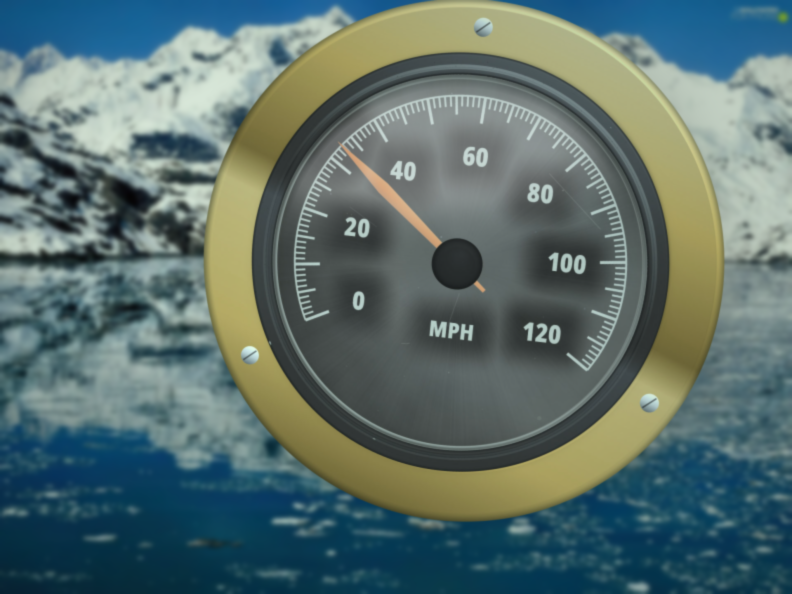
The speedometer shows 33,mph
